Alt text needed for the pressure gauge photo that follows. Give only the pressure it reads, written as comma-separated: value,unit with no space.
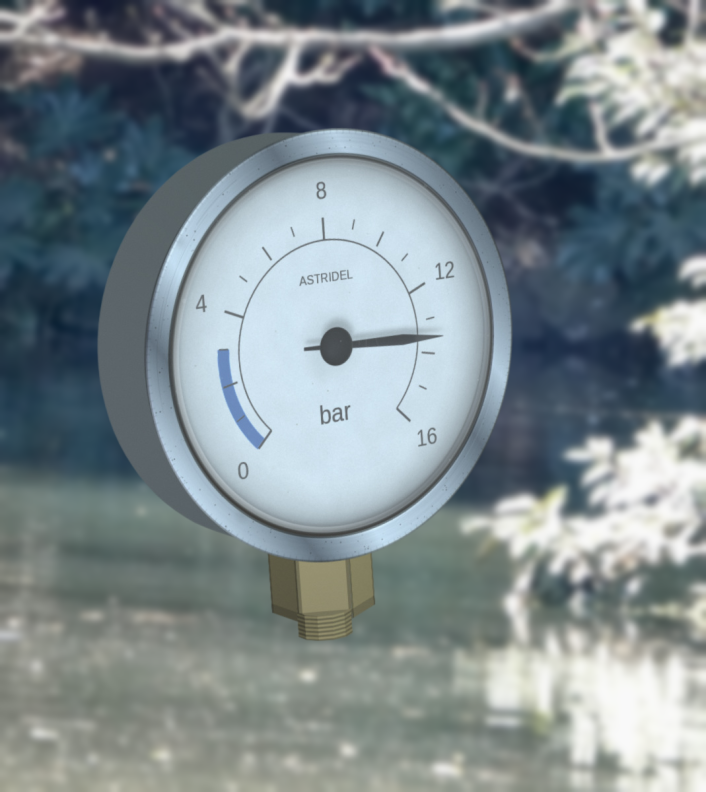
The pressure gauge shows 13.5,bar
